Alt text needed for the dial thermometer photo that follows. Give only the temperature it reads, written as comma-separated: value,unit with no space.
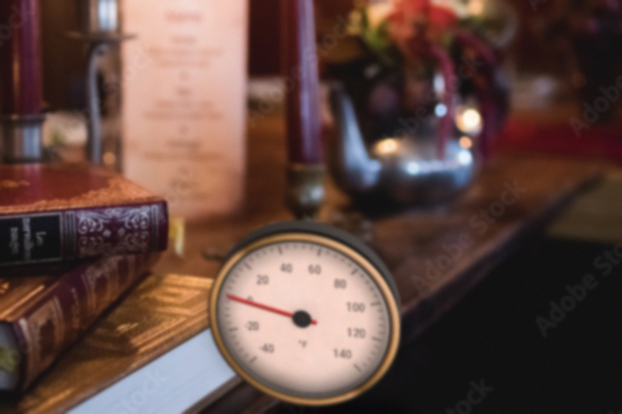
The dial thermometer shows 0,°F
